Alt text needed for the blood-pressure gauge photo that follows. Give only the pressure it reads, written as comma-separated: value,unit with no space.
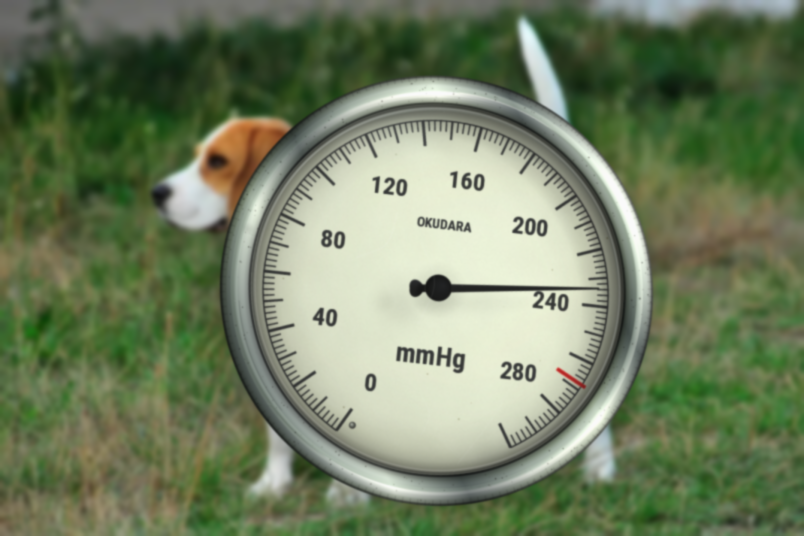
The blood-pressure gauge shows 234,mmHg
